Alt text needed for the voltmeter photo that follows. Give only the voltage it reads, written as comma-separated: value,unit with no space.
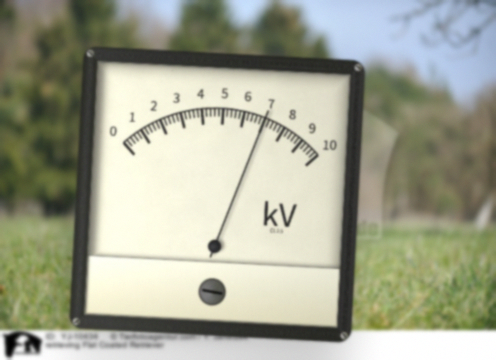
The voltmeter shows 7,kV
